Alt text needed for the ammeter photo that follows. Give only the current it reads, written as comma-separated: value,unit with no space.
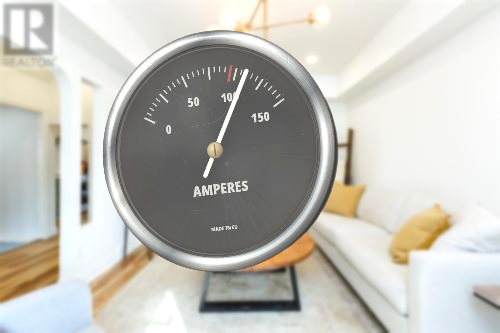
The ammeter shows 110,A
